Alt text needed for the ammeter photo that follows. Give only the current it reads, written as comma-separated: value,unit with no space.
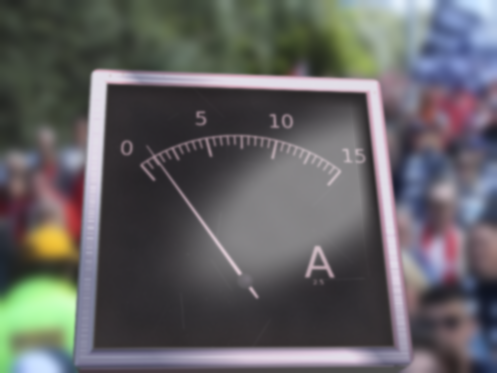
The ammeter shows 1,A
